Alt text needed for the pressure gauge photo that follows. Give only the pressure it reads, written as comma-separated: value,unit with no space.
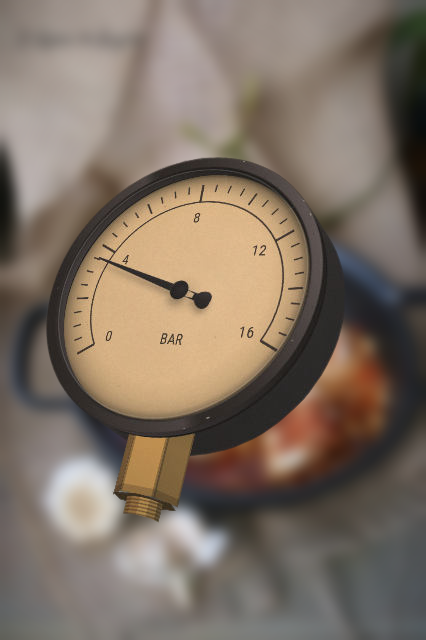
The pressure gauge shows 3.5,bar
